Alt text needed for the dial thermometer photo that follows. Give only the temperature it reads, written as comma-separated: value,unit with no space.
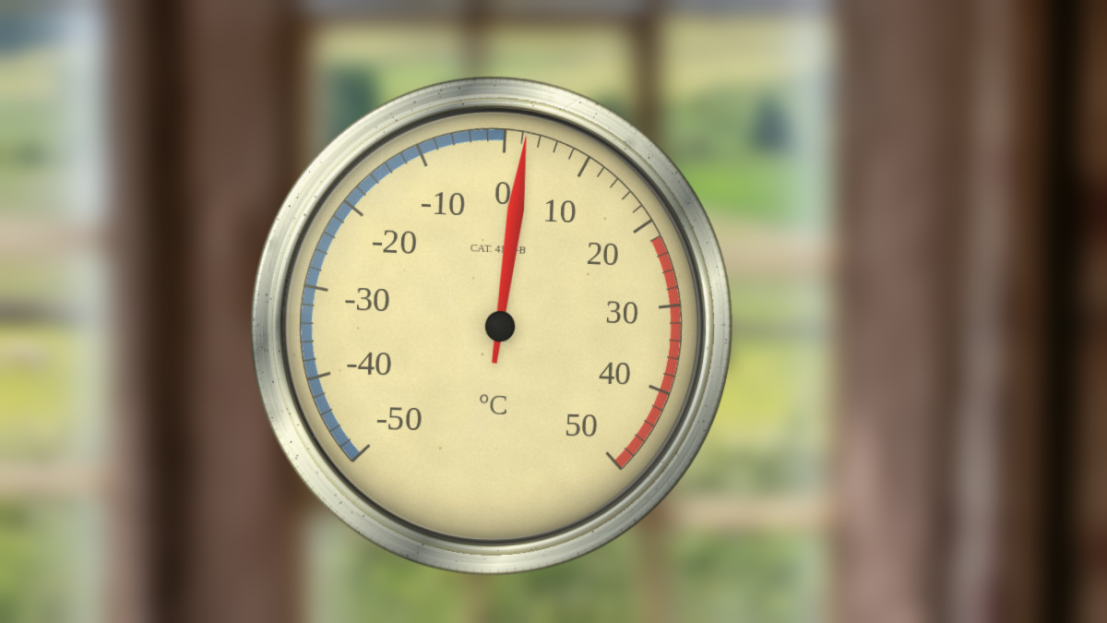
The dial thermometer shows 2,°C
